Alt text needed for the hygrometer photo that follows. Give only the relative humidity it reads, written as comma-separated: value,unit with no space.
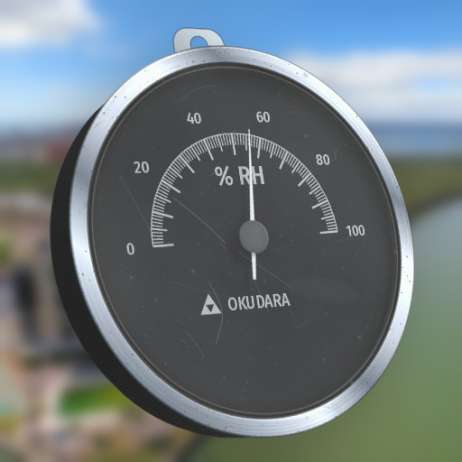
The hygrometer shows 55,%
